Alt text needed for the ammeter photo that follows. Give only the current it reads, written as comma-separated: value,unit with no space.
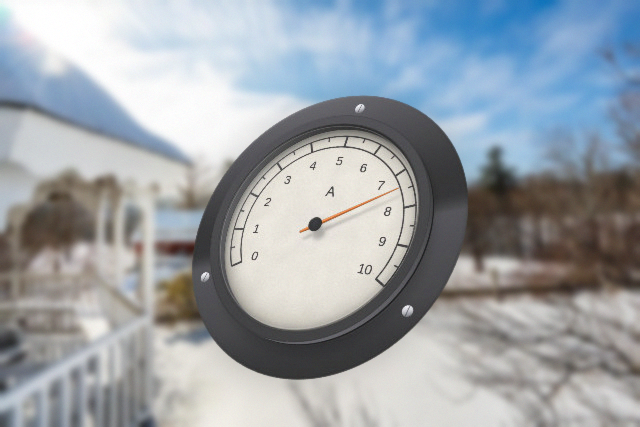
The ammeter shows 7.5,A
